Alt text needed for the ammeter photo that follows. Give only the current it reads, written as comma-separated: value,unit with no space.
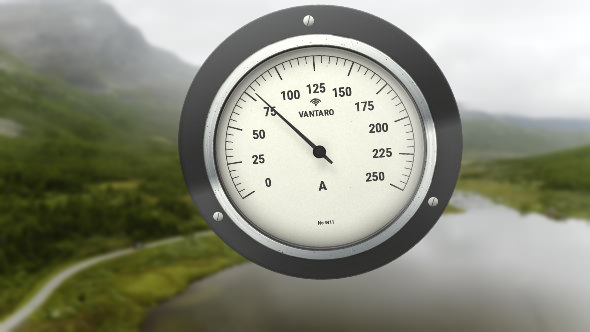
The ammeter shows 80,A
